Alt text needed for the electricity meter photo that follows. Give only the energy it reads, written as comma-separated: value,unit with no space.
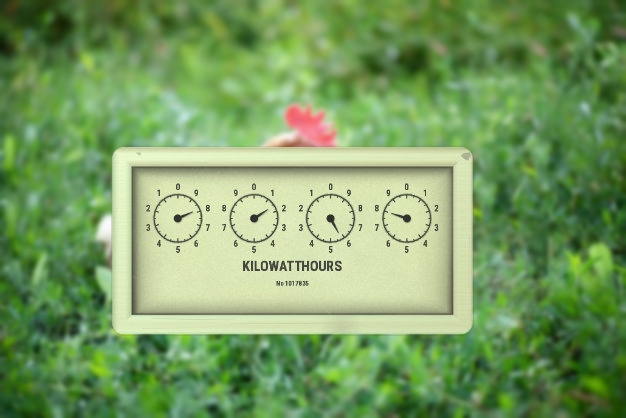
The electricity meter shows 8158,kWh
